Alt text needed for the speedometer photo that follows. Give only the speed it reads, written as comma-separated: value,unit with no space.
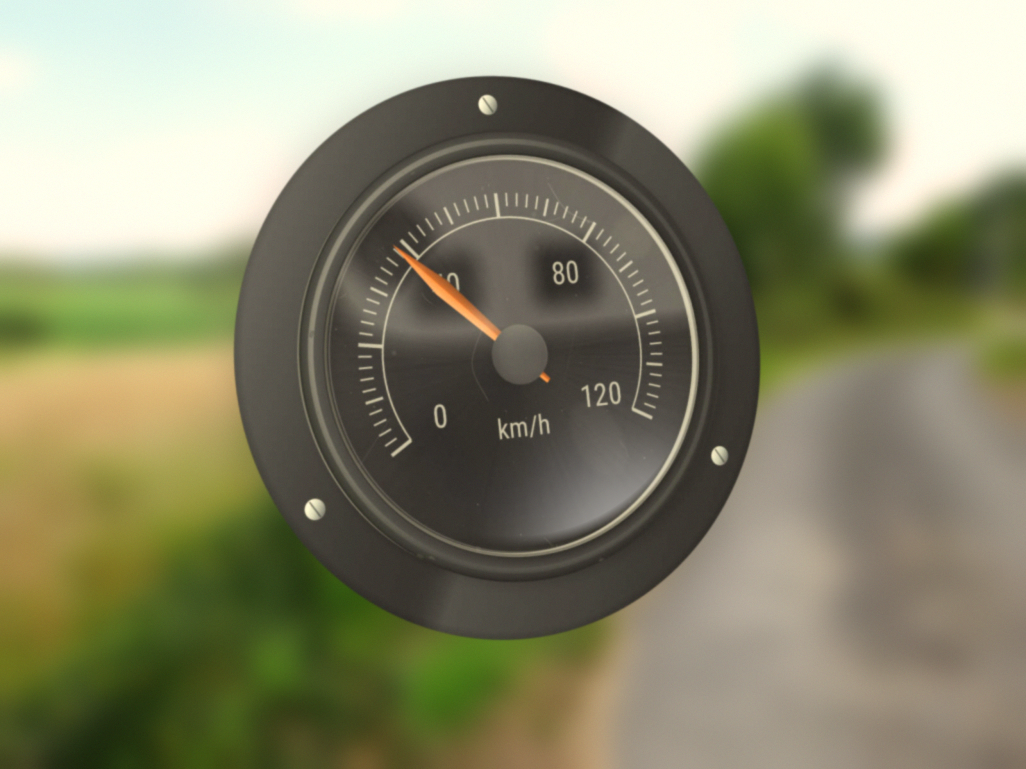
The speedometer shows 38,km/h
